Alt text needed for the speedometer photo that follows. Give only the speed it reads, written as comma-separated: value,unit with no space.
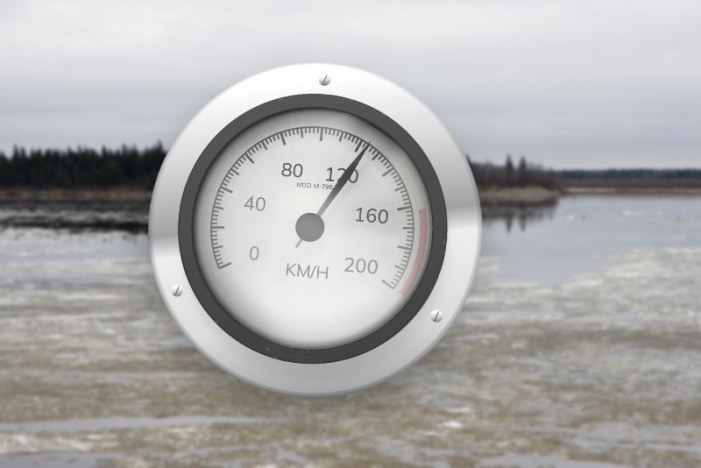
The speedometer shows 124,km/h
